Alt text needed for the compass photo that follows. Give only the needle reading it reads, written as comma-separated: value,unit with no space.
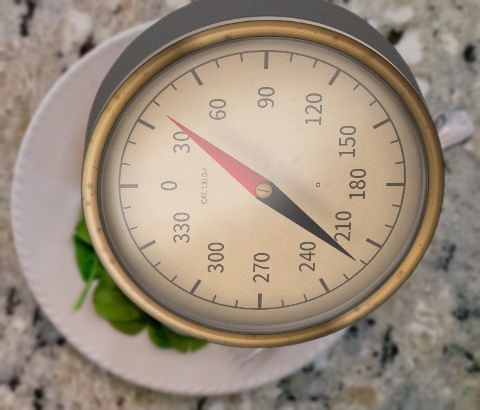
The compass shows 40,°
